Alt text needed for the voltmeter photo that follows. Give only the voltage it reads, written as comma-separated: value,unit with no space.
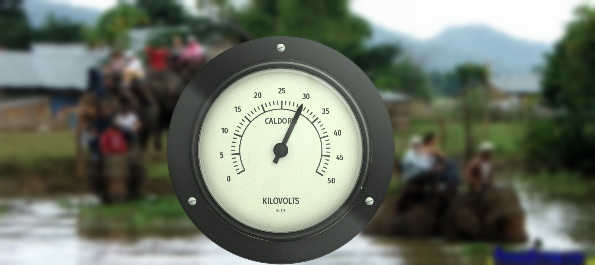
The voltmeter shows 30,kV
